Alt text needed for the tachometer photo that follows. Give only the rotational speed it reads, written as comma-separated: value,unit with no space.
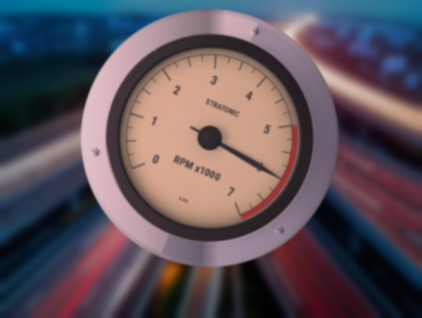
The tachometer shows 6000,rpm
